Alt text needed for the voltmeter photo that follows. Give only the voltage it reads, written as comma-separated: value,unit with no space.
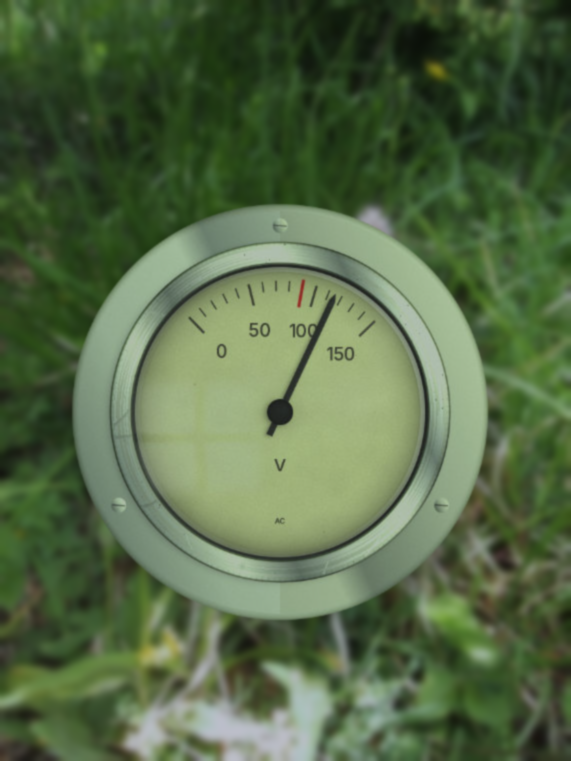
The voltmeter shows 115,V
